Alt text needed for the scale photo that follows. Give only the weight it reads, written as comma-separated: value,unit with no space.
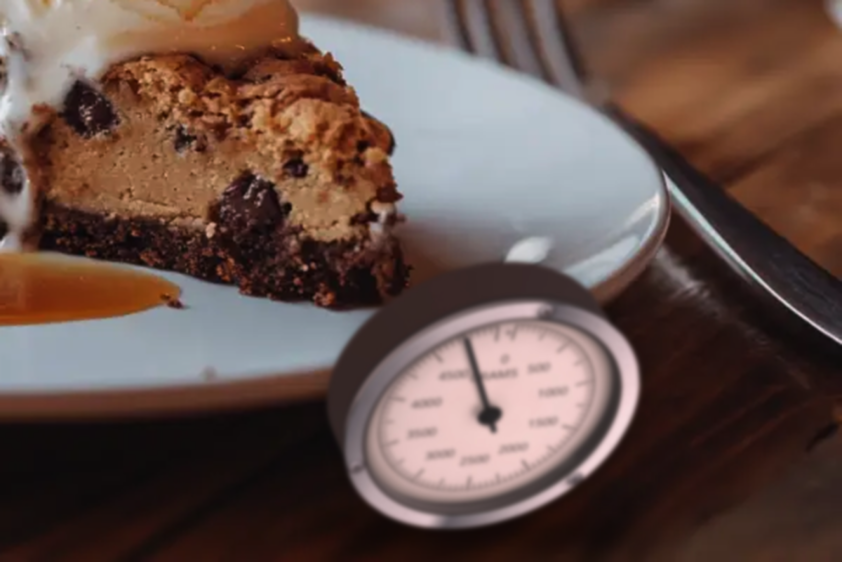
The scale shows 4750,g
